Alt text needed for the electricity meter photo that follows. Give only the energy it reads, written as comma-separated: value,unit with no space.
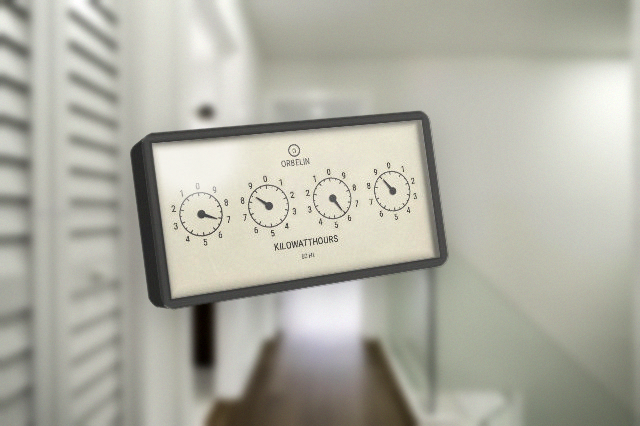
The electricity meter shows 6859,kWh
